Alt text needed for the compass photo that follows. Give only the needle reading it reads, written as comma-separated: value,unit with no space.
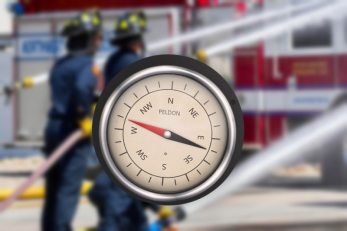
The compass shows 285,°
